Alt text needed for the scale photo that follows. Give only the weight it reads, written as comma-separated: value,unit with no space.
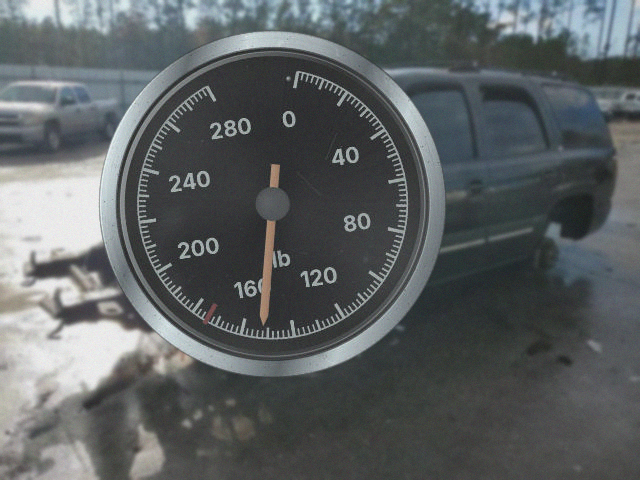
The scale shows 152,lb
